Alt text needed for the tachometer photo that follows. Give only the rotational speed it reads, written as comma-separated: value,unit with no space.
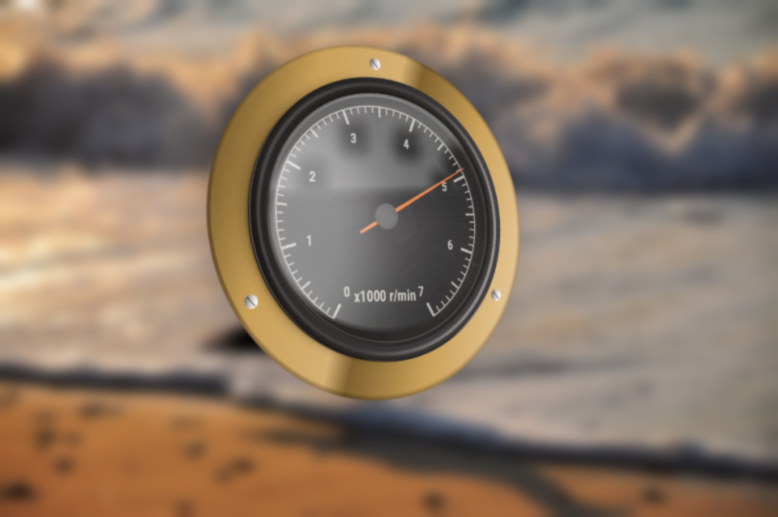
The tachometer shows 4900,rpm
